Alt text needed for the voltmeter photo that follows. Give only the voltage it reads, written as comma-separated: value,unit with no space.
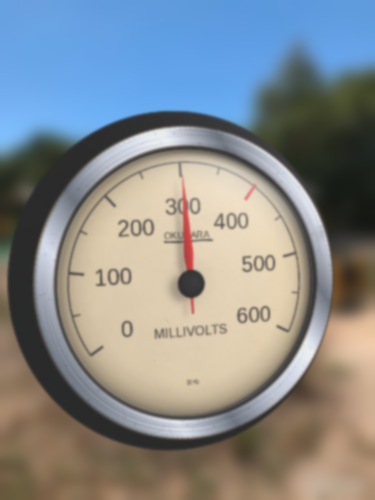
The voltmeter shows 300,mV
